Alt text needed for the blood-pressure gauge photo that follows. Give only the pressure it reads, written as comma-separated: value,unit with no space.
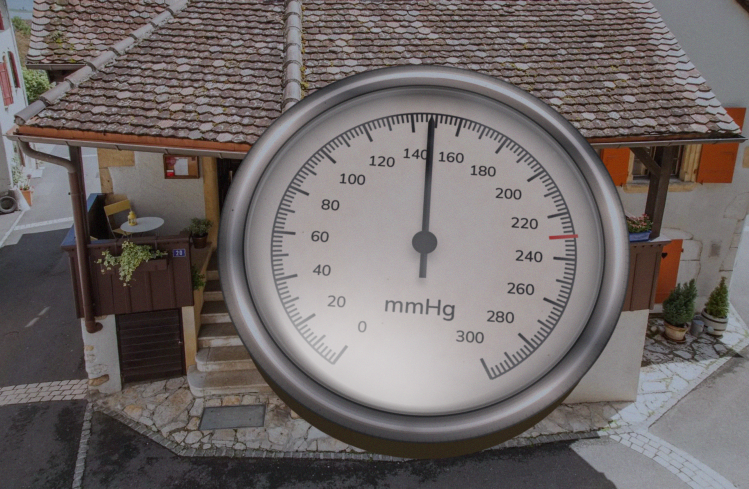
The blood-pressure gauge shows 148,mmHg
